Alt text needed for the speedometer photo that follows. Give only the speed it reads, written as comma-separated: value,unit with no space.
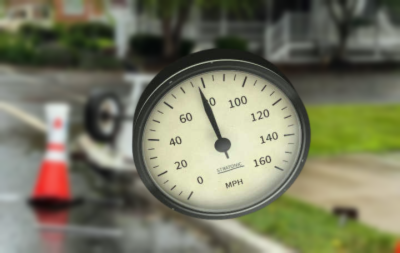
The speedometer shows 77.5,mph
